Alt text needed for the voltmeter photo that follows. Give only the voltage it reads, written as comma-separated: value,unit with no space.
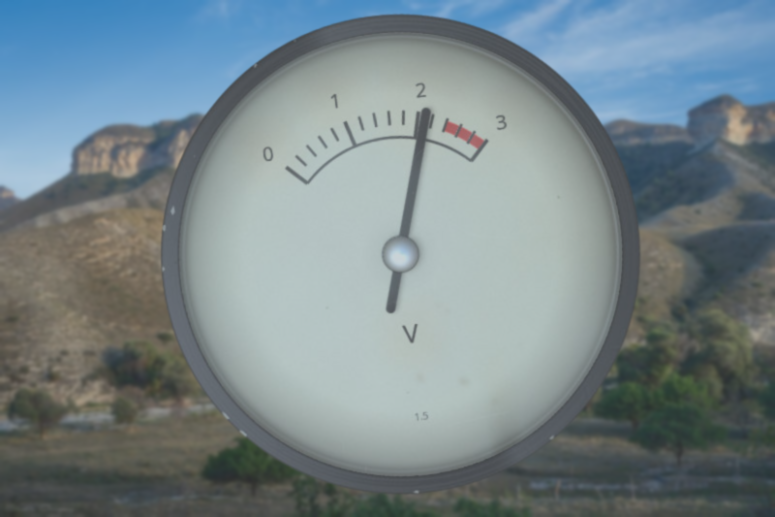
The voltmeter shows 2.1,V
